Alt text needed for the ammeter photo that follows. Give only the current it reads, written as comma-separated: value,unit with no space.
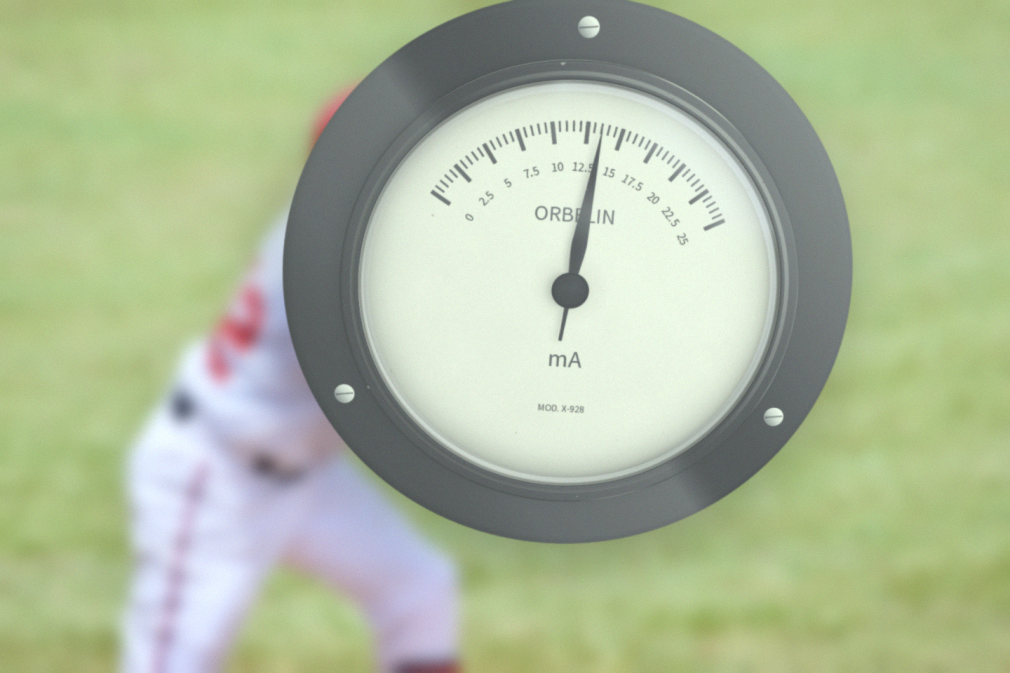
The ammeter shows 13.5,mA
